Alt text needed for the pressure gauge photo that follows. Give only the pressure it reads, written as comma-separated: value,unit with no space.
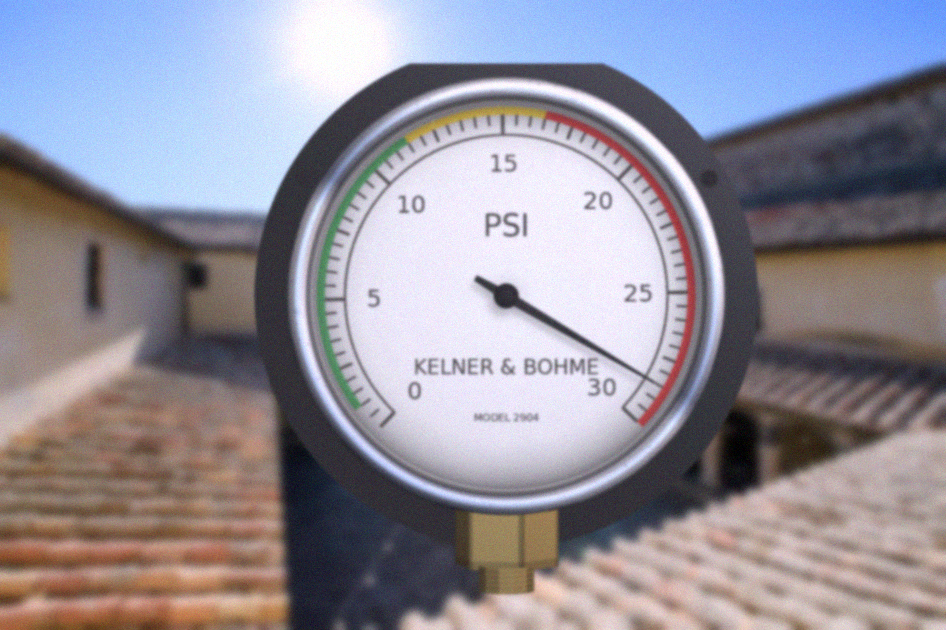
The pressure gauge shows 28.5,psi
